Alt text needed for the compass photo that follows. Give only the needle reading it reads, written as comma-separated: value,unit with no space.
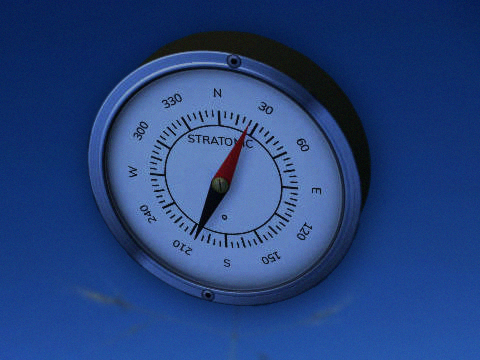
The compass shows 25,°
